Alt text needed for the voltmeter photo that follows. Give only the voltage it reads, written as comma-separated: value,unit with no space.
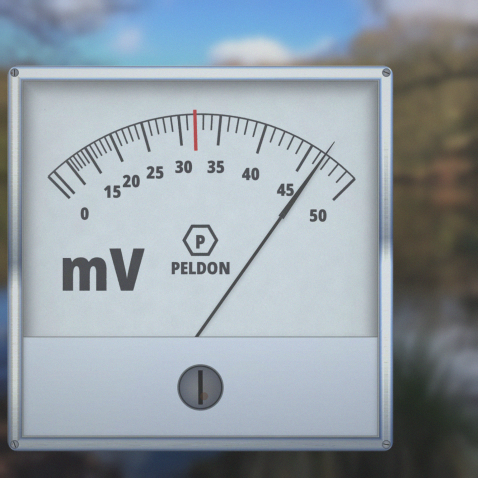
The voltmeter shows 46.5,mV
